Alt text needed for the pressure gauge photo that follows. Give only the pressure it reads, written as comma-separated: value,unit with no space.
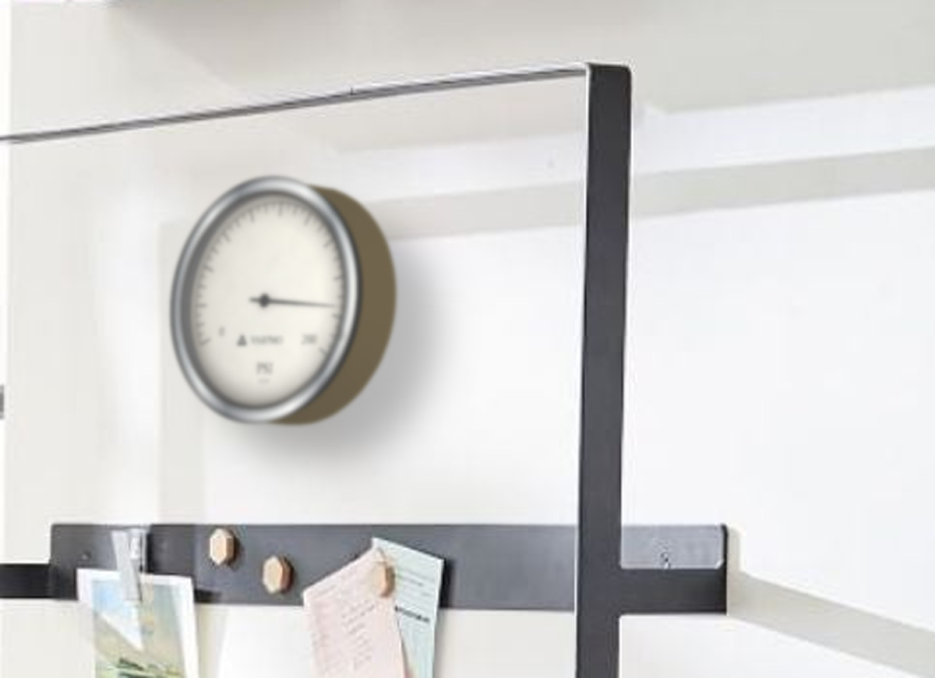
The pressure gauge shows 175,psi
